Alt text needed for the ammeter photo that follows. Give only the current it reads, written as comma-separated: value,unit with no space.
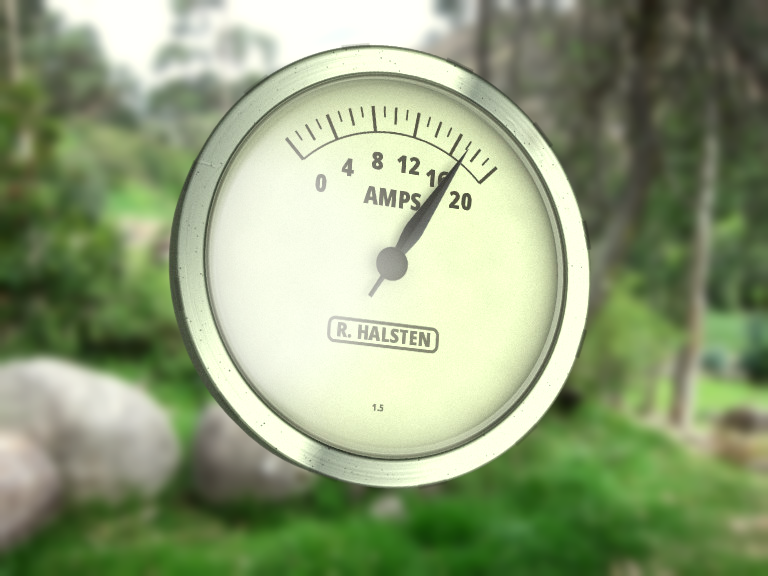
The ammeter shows 17,A
